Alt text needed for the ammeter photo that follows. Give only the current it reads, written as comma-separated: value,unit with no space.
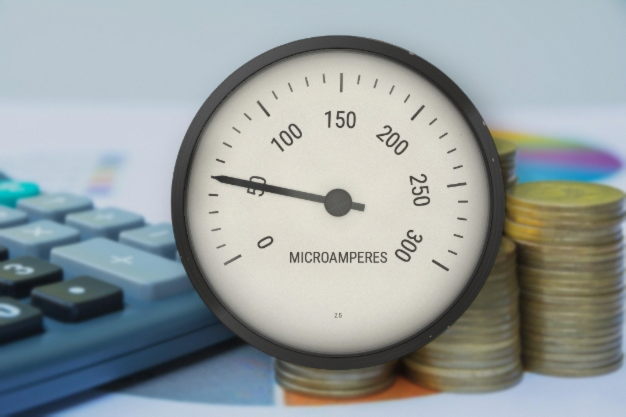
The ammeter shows 50,µA
